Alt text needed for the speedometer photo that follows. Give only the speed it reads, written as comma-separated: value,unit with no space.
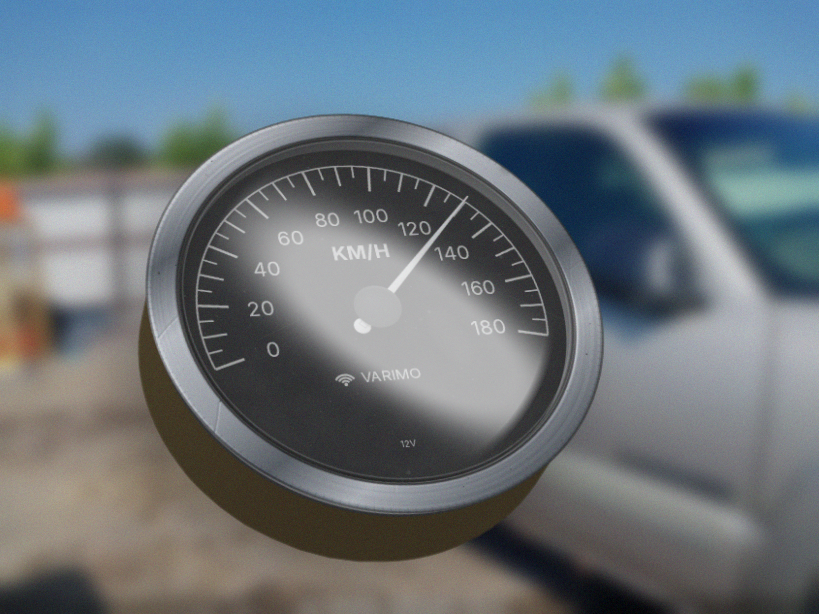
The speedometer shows 130,km/h
